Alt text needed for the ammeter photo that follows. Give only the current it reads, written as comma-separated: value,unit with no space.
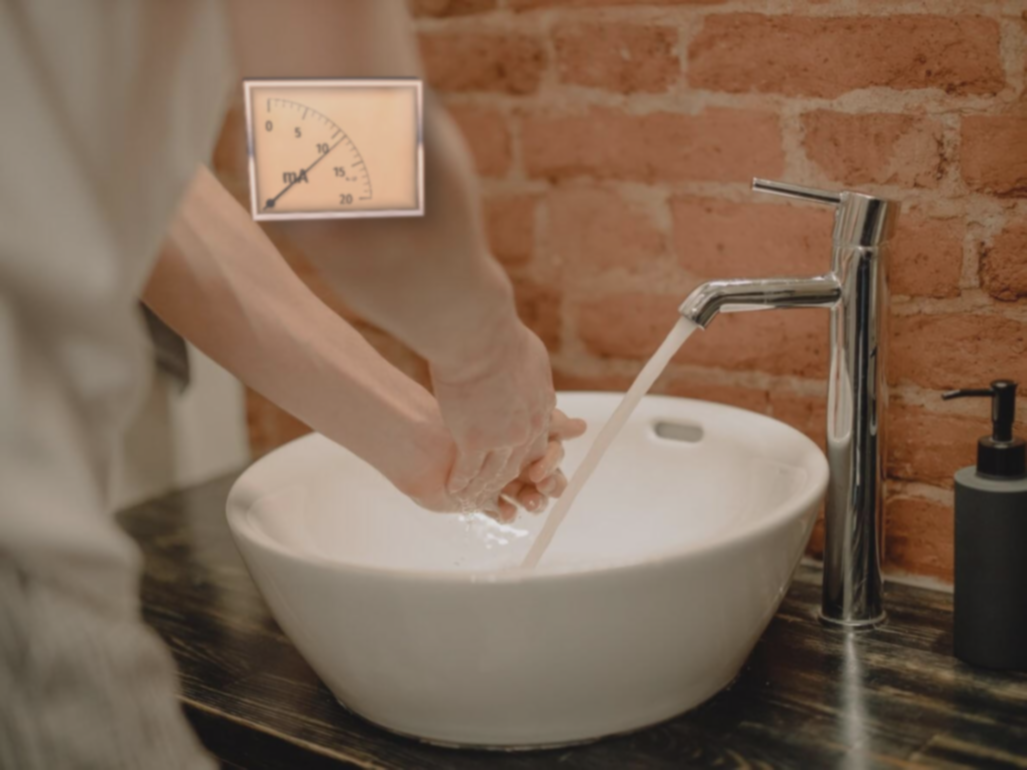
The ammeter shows 11,mA
